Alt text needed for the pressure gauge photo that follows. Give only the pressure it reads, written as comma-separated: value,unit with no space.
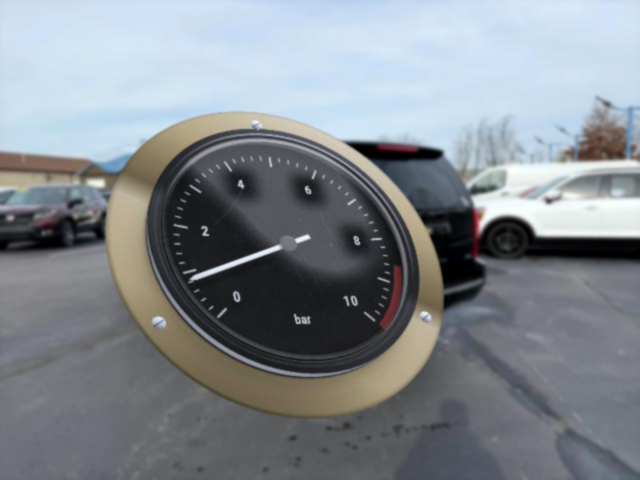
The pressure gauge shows 0.8,bar
